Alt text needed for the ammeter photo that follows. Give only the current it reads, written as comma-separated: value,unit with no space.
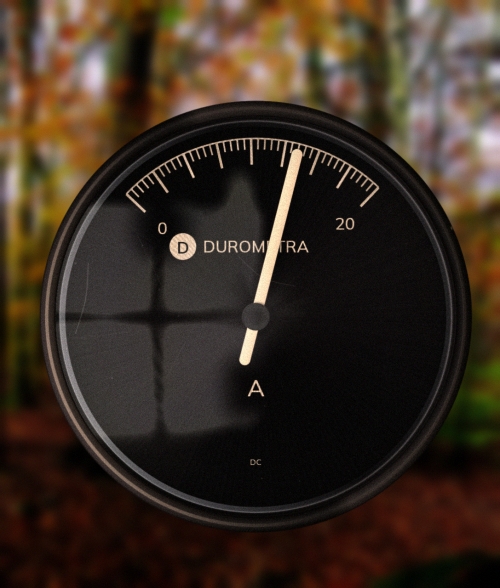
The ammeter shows 13.5,A
